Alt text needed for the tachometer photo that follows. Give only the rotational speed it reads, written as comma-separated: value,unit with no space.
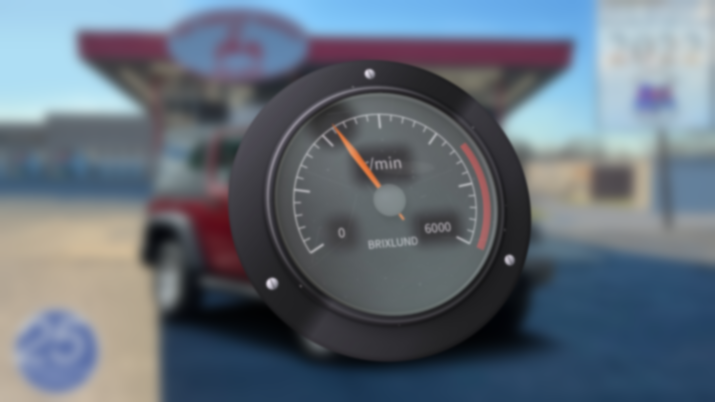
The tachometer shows 2200,rpm
